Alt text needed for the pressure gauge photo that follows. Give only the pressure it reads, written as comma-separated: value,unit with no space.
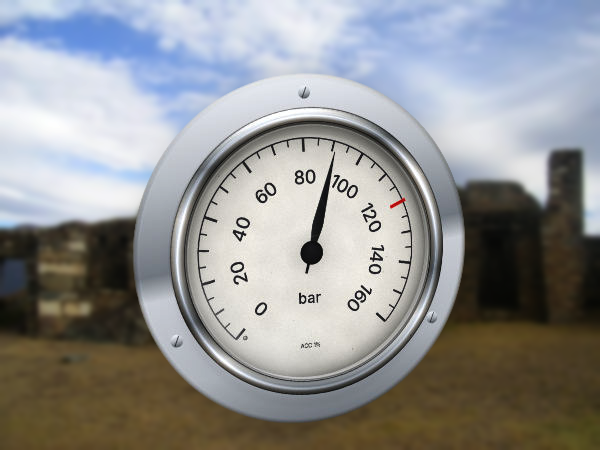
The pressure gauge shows 90,bar
